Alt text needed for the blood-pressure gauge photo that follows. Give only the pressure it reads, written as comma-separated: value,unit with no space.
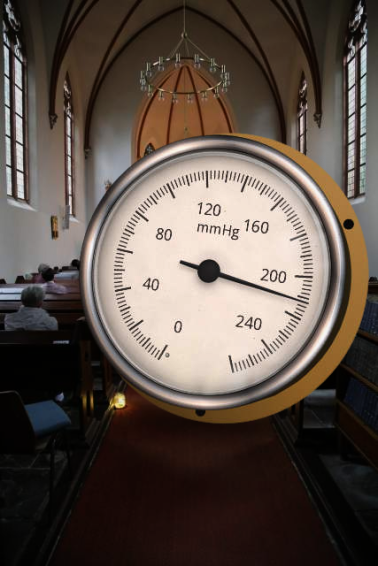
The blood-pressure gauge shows 212,mmHg
